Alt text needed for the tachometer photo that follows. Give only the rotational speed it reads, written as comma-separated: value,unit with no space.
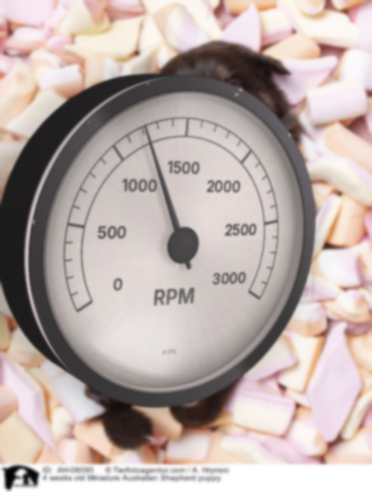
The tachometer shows 1200,rpm
